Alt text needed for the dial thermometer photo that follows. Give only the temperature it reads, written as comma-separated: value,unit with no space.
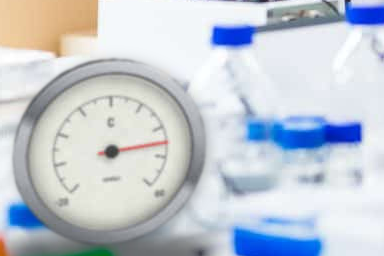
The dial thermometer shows 45,°C
